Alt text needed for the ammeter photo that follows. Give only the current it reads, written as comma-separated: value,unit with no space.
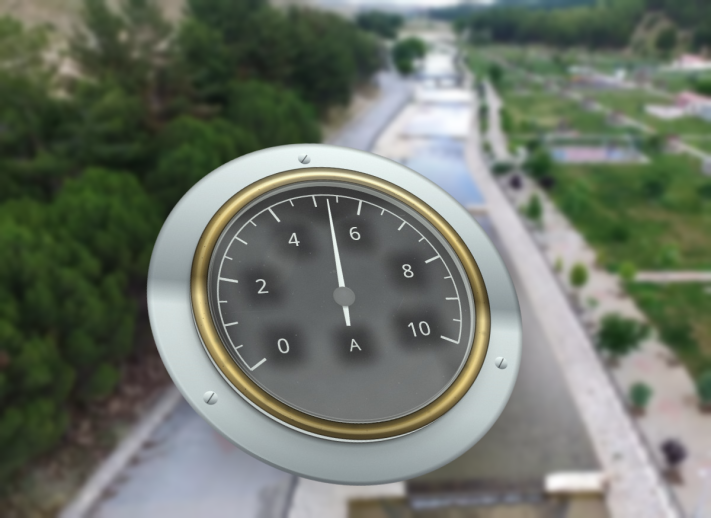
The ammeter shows 5.25,A
